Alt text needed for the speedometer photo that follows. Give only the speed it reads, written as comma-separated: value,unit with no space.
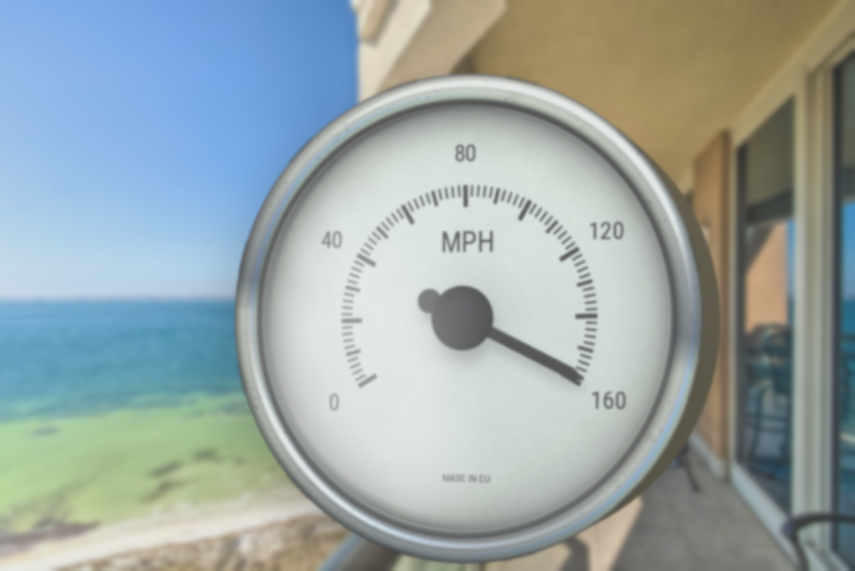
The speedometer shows 158,mph
